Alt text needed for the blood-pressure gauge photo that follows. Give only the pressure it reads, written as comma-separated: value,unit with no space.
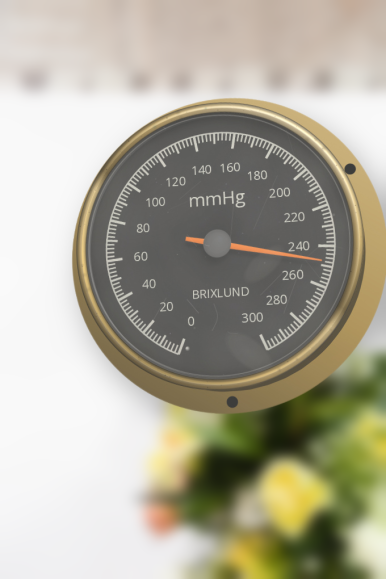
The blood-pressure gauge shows 248,mmHg
